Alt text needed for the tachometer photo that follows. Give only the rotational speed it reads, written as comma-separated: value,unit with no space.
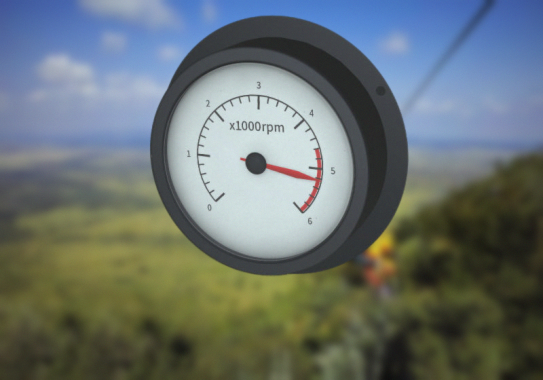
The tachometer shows 5200,rpm
